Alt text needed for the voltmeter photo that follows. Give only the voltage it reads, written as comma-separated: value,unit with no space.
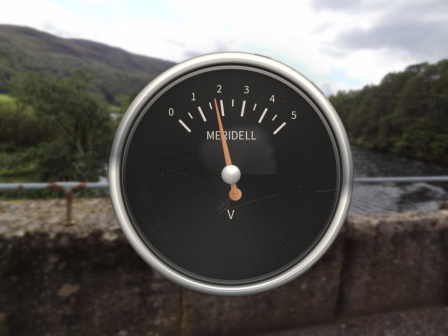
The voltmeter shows 1.75,V
